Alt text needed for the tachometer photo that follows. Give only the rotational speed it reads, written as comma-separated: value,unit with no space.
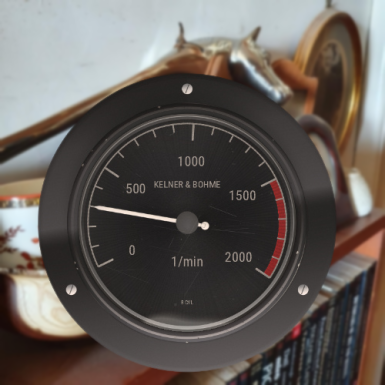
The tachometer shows 300,rpm
